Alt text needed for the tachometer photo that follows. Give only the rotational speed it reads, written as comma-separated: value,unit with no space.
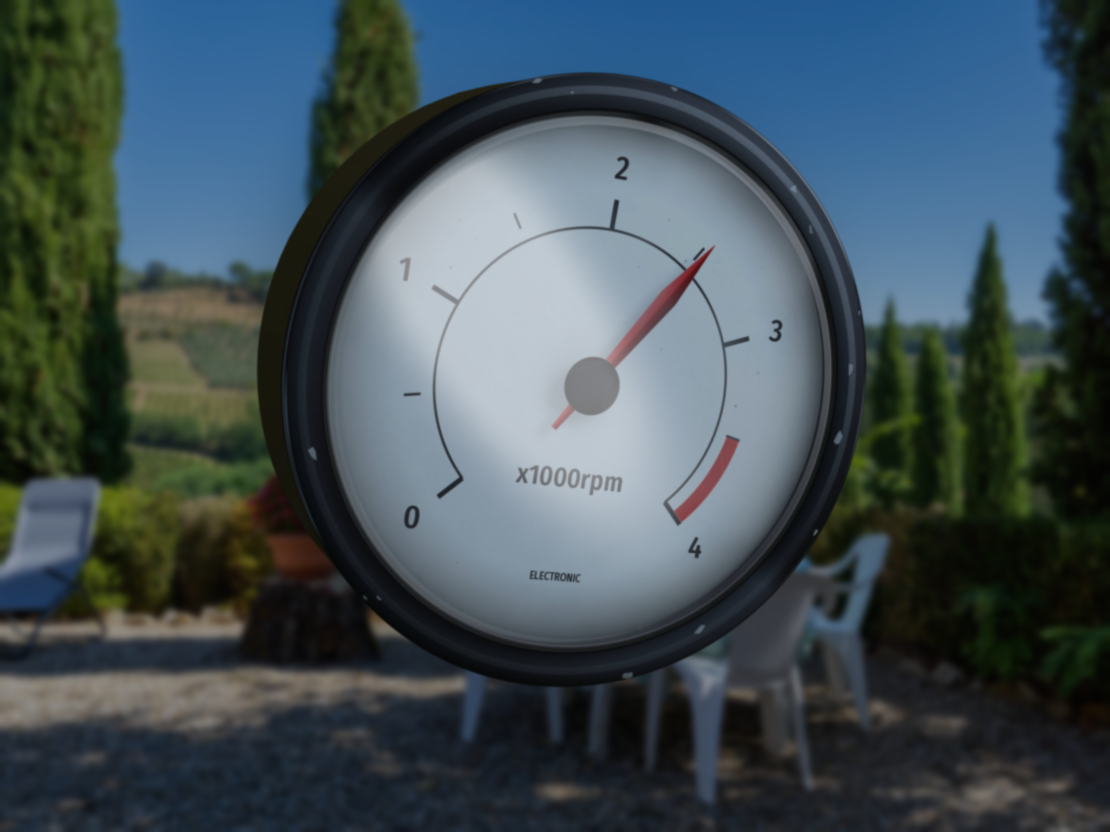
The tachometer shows 2500,rpm
